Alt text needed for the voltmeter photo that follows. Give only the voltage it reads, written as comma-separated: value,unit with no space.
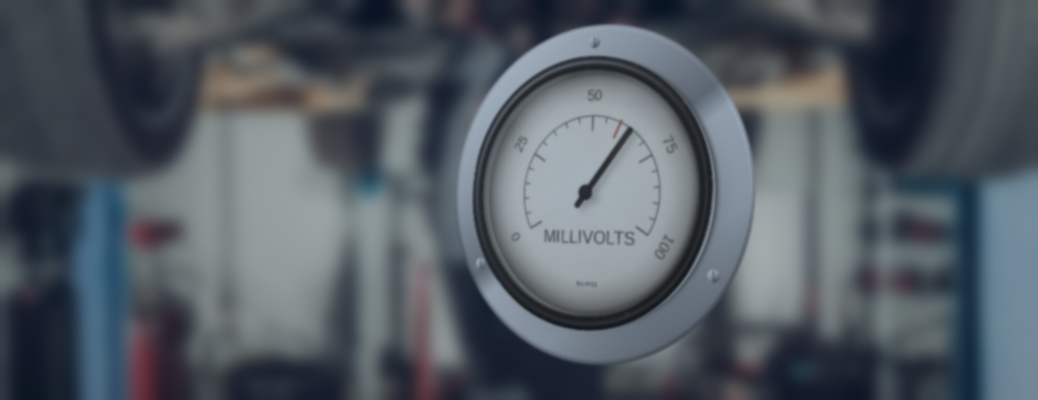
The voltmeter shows 65,mV
